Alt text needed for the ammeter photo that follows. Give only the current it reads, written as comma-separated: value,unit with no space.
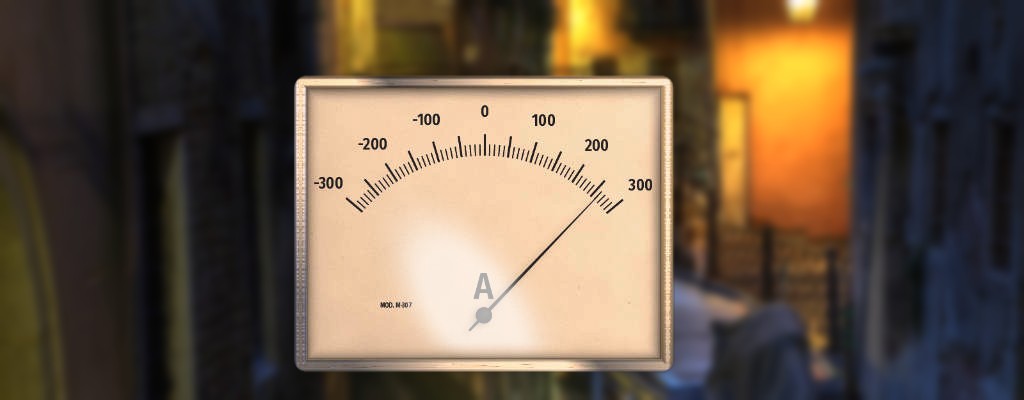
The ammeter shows 260,A
